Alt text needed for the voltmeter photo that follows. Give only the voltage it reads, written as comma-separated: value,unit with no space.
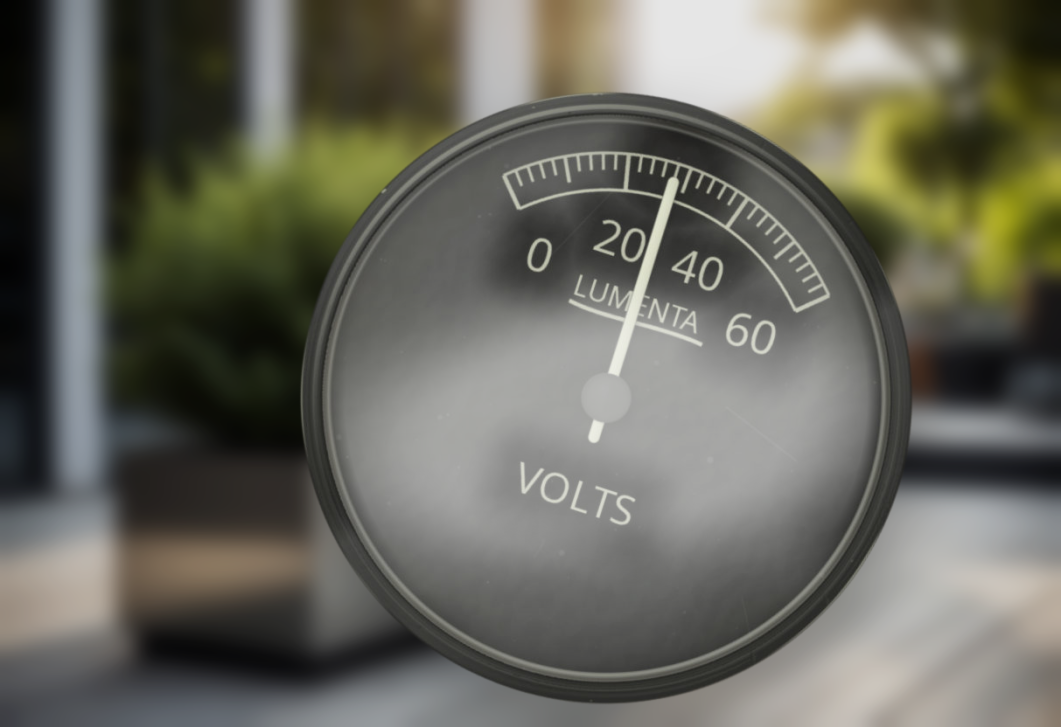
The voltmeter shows 28,V
